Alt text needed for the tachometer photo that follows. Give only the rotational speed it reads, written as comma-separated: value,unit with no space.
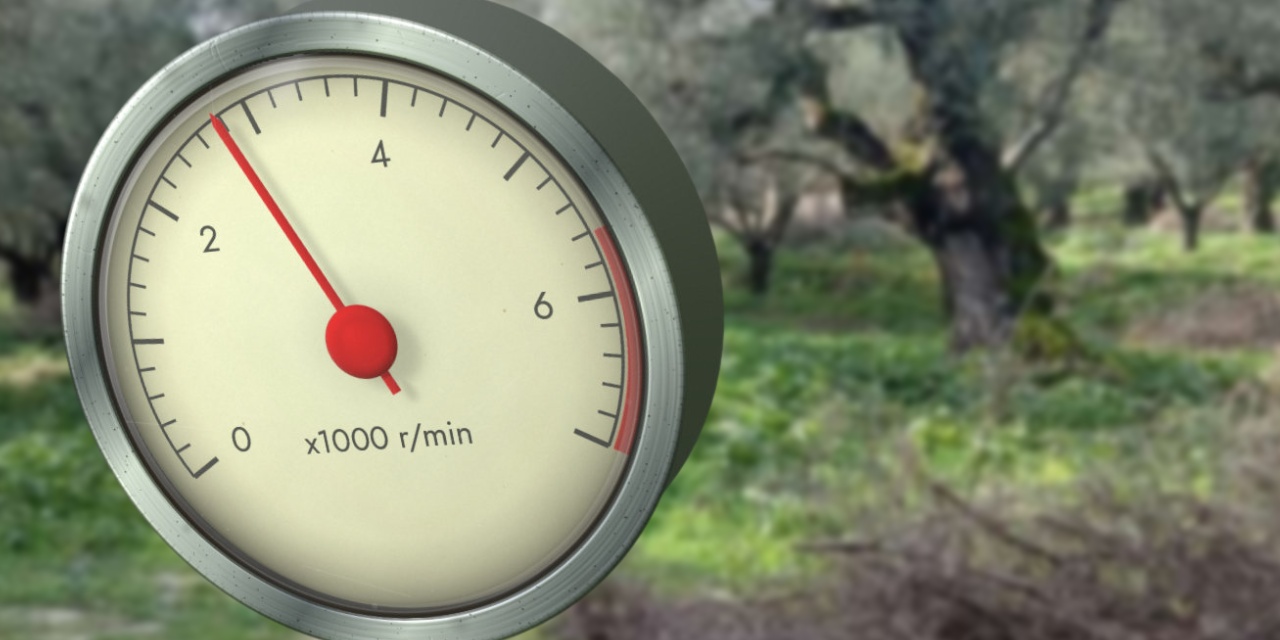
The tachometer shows 2800,rpm
